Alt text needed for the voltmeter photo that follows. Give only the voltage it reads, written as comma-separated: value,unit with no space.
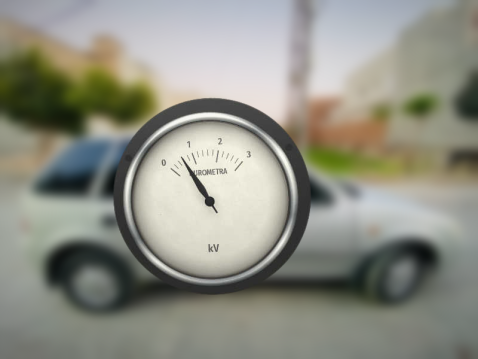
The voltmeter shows 0.6,kV
